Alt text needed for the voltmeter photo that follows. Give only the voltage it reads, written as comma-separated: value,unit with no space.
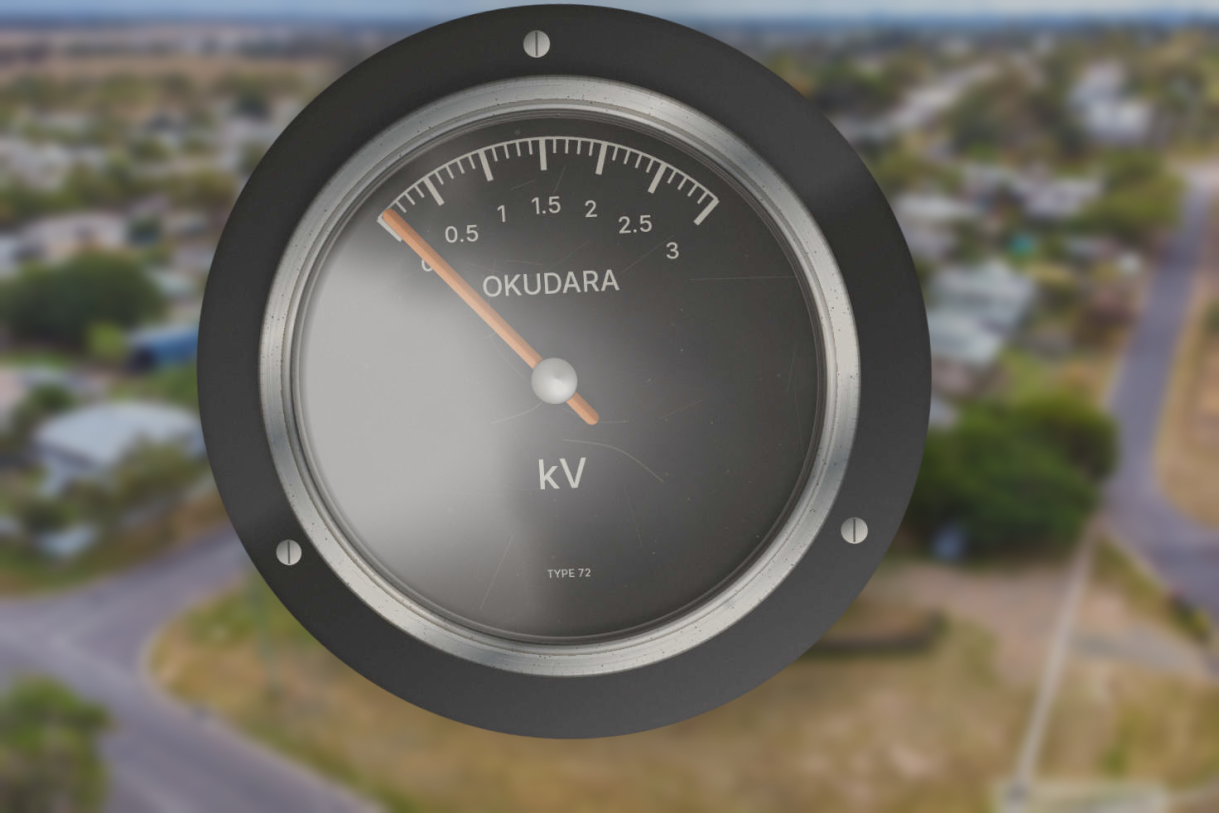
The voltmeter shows 0.1,kV
